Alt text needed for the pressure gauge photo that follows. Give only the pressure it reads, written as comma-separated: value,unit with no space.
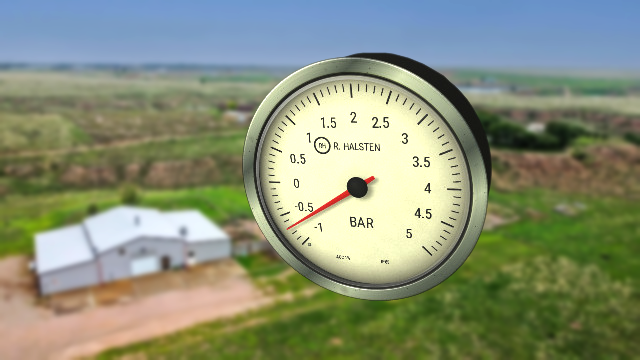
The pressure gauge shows -0.7,bar
